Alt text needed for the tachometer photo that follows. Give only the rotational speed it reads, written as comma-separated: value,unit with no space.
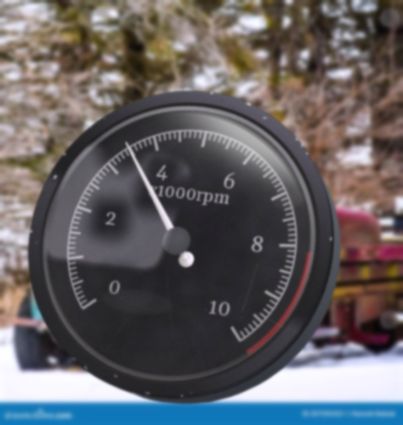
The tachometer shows 3500,rpm
